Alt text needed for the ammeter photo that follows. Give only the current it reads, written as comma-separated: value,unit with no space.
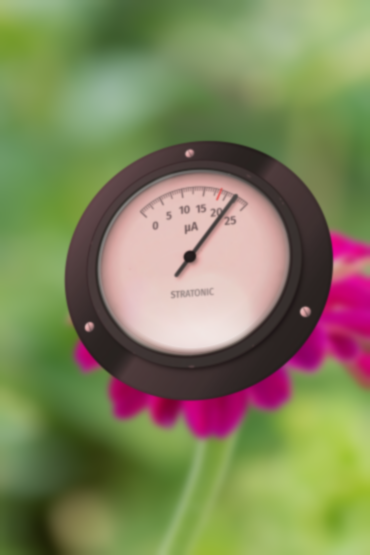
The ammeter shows 22.5,µA
